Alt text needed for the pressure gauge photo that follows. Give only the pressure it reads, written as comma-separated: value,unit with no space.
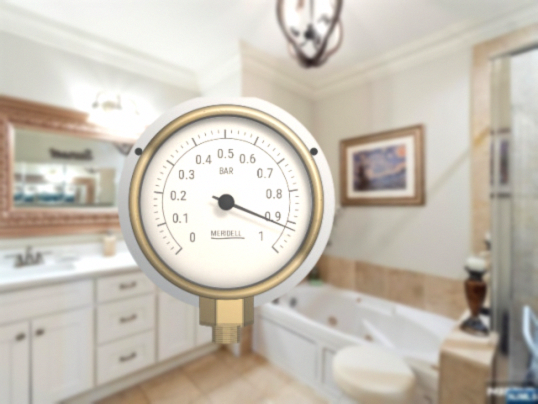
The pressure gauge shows 0.92,bar
